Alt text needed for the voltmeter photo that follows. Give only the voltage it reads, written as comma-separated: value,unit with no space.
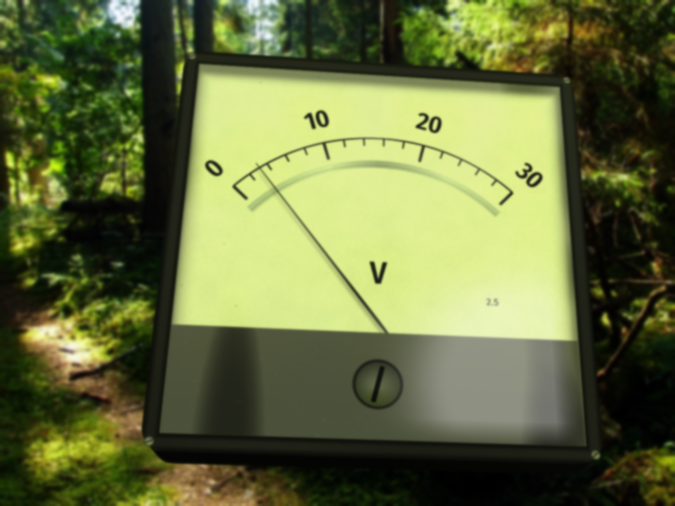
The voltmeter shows 3,V
